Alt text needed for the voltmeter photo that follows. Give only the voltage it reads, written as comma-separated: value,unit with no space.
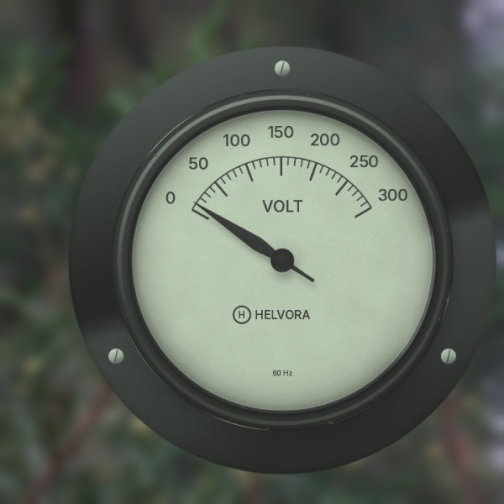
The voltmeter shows 10,V
